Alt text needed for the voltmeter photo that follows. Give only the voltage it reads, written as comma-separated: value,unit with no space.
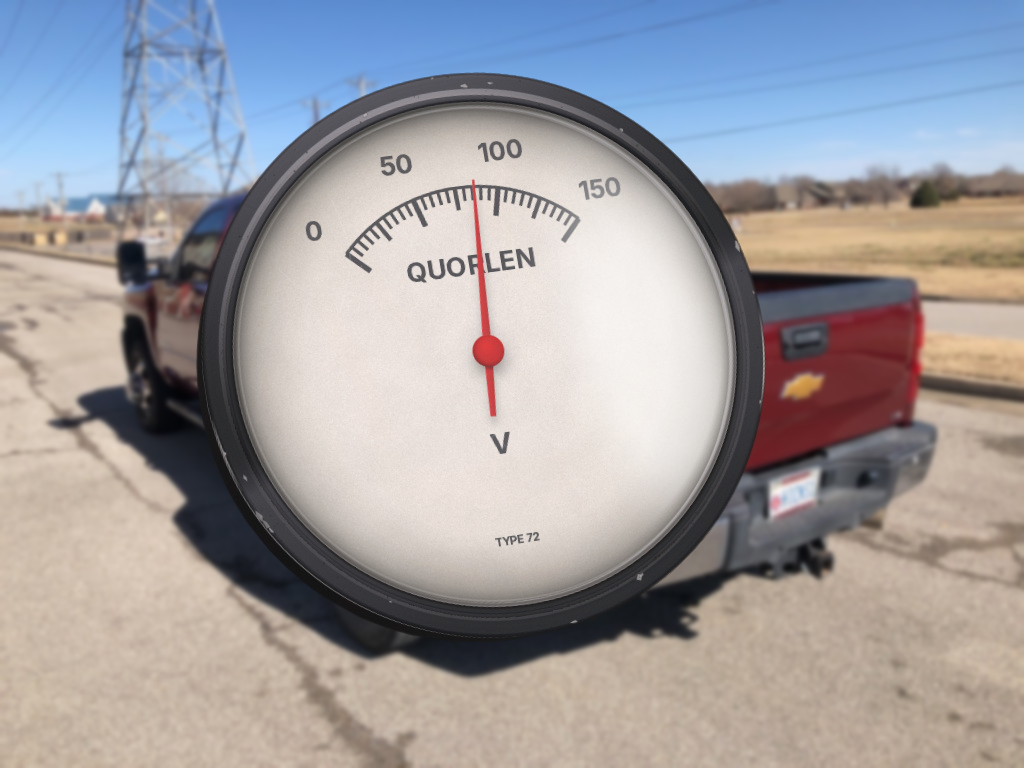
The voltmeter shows 85,V
